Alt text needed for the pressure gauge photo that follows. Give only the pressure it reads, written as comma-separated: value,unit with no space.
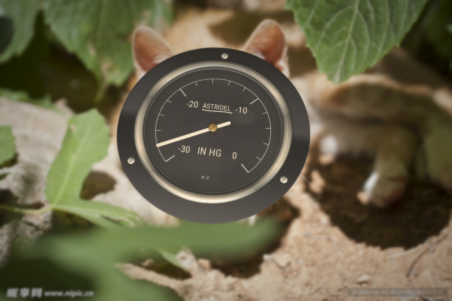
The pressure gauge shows -28,inHg
